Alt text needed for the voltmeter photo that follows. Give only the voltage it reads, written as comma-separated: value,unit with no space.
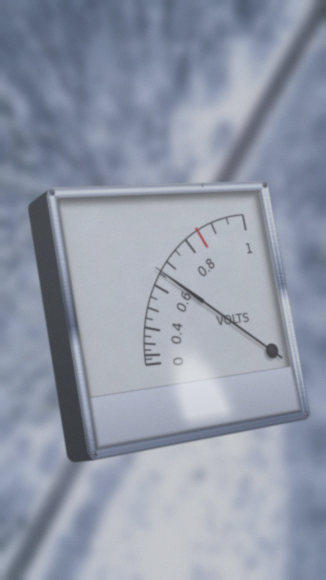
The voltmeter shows 0.65,V
